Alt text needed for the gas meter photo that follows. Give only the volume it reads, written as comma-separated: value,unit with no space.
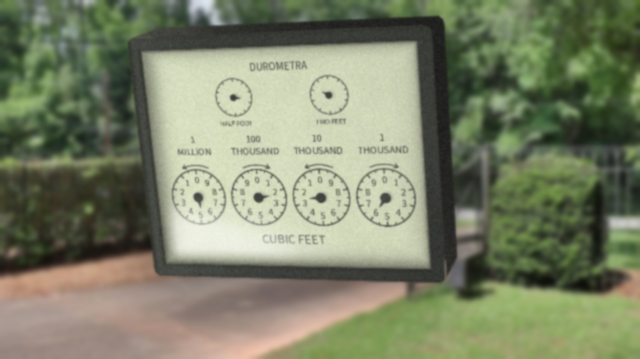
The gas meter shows 522600,ft³
